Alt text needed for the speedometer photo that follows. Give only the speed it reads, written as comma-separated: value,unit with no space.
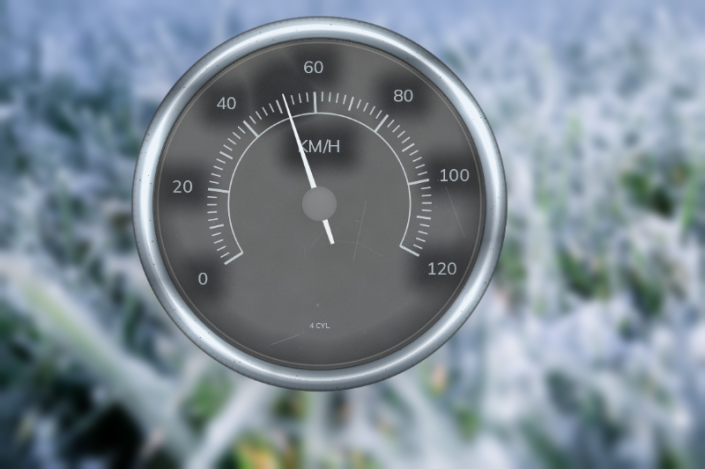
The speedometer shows 52,km/h
